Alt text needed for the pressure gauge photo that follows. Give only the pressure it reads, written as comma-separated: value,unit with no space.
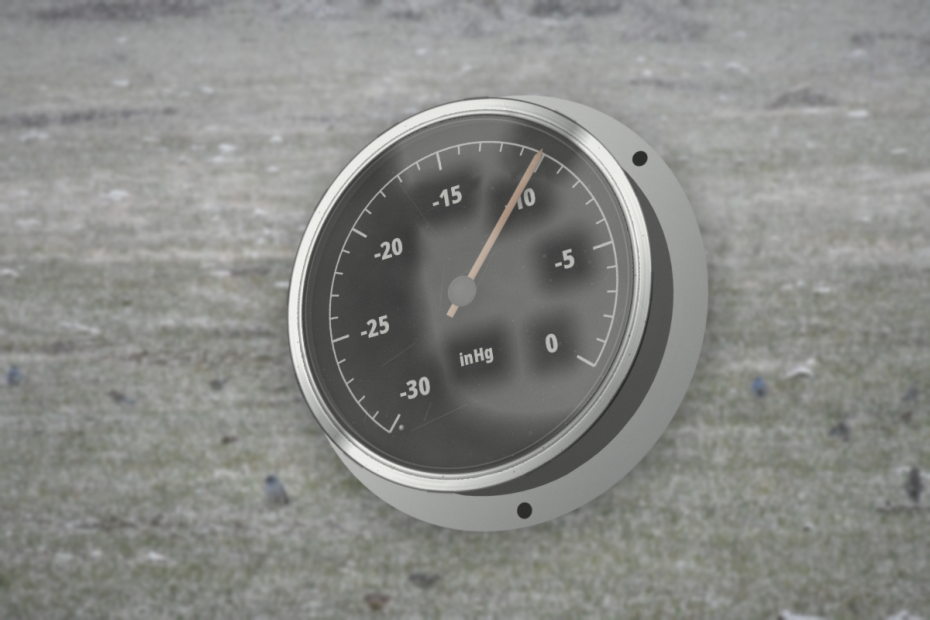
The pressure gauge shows -10,inHg
